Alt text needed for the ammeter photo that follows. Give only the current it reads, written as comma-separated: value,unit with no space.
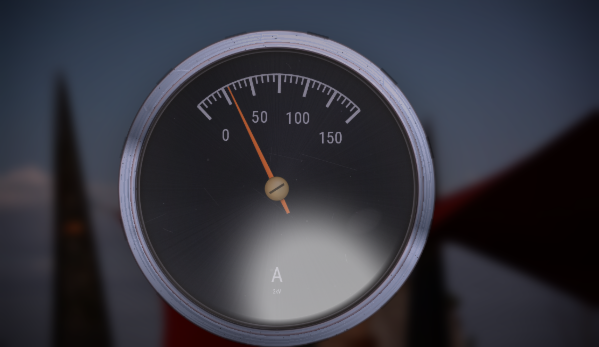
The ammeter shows 30,A
